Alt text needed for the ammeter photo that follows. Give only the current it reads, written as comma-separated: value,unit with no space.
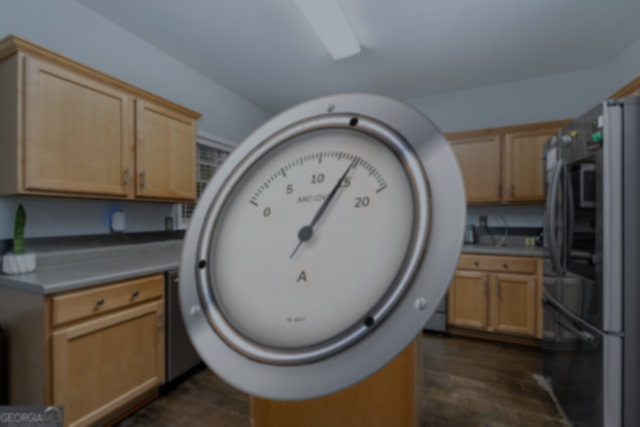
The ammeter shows 15,A
